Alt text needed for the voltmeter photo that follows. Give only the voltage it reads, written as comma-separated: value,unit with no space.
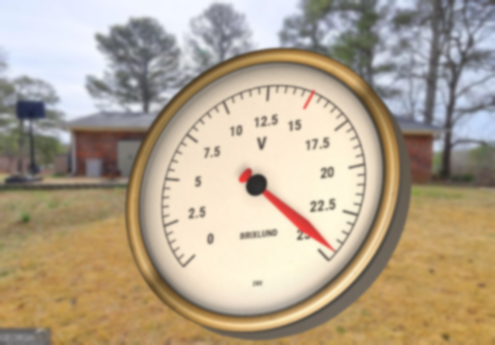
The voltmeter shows 24.5,V
